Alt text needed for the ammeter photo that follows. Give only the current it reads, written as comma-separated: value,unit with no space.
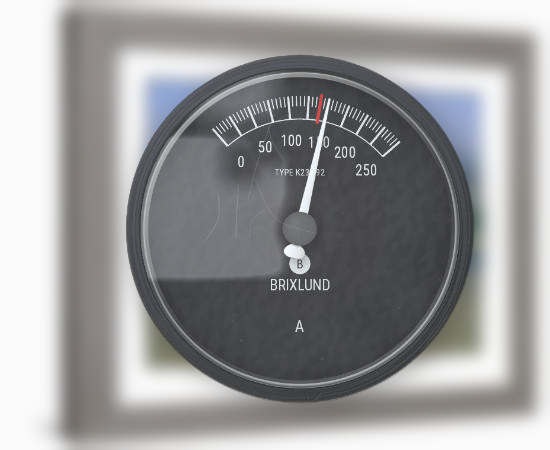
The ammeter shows 150,A
